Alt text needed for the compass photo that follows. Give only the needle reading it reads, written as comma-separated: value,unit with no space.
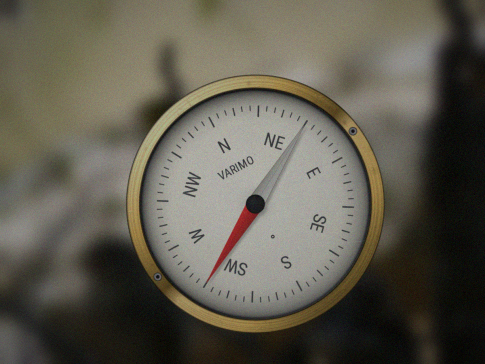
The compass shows 240,°
